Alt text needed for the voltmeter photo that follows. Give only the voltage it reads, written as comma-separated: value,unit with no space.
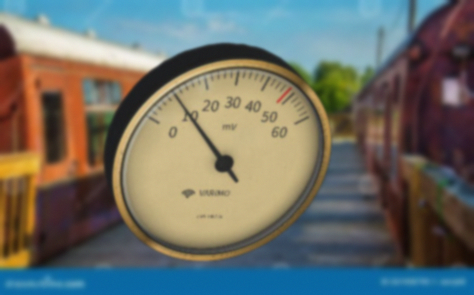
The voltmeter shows 10,mV
